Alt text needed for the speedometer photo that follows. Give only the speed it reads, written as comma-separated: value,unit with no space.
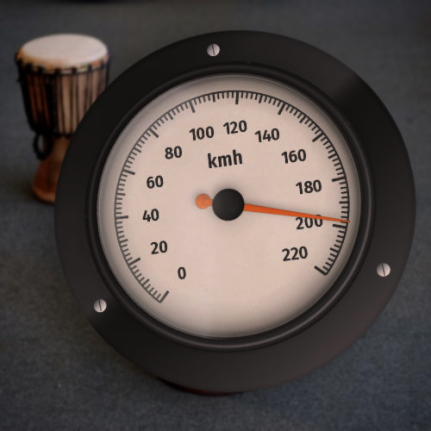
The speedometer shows 198,km/h
